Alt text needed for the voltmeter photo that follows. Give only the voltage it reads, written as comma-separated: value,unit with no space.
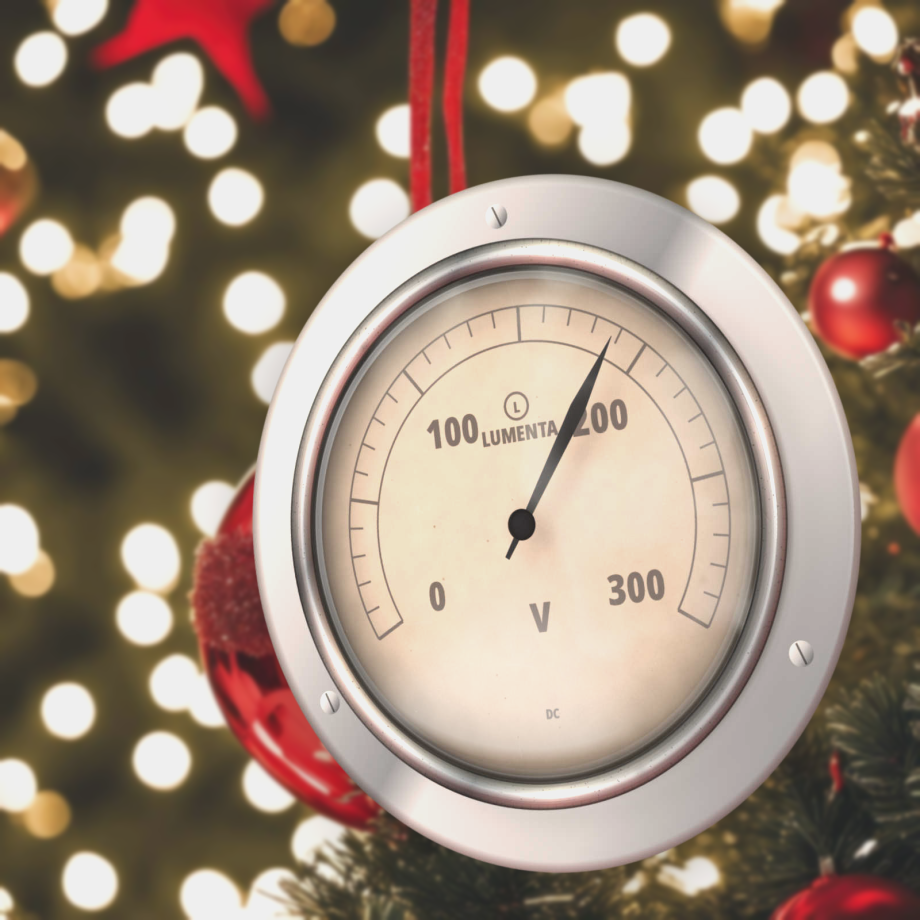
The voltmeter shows 190,V
